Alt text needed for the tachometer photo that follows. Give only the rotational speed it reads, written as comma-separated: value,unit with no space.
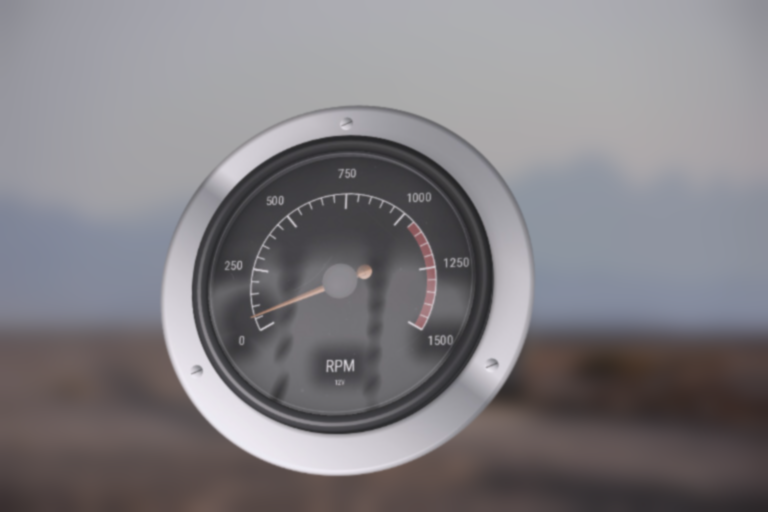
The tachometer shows 50,rpm
